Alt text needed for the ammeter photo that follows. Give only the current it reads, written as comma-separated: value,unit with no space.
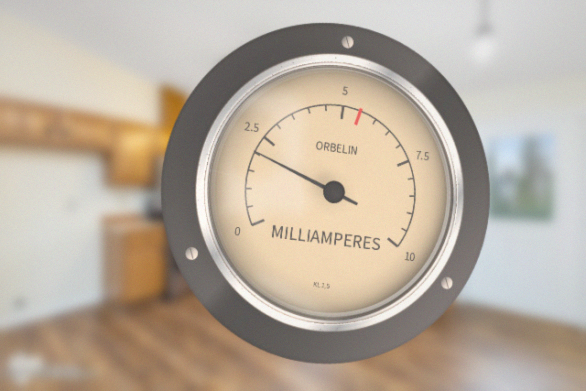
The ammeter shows 2,mA
